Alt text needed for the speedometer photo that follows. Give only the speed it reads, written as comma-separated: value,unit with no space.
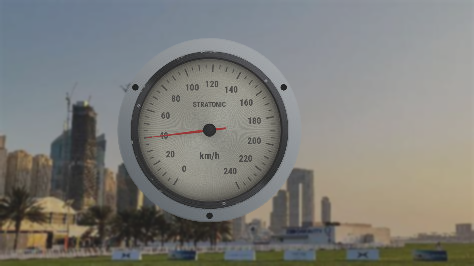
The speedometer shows 40,km/h
